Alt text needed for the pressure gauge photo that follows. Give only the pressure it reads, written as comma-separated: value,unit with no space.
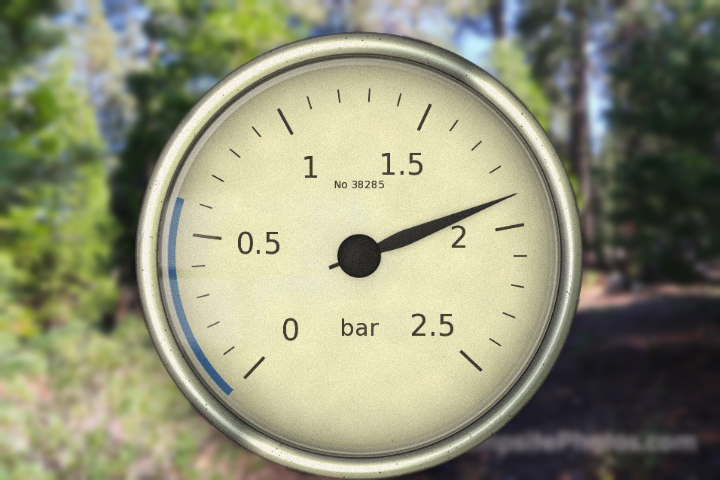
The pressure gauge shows 1.9,bar
